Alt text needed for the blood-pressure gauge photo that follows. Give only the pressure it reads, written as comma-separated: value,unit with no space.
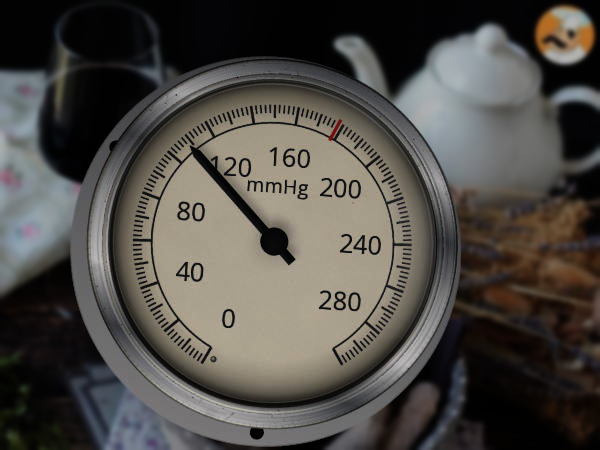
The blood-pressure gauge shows 108,mmHg
